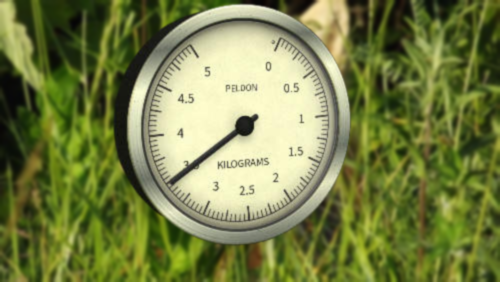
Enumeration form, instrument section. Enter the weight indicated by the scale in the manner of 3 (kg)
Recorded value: 3.5 (kg)
